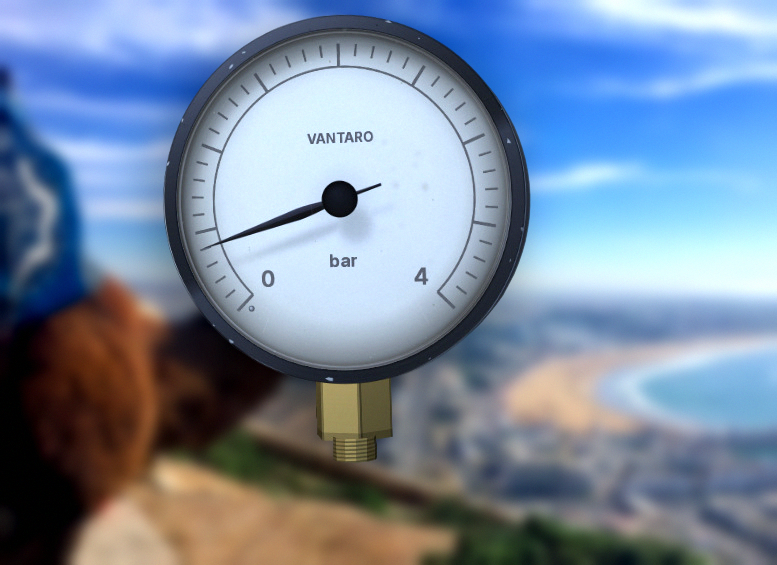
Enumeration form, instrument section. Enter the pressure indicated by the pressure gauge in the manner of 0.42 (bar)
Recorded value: 0.4 (bar)
